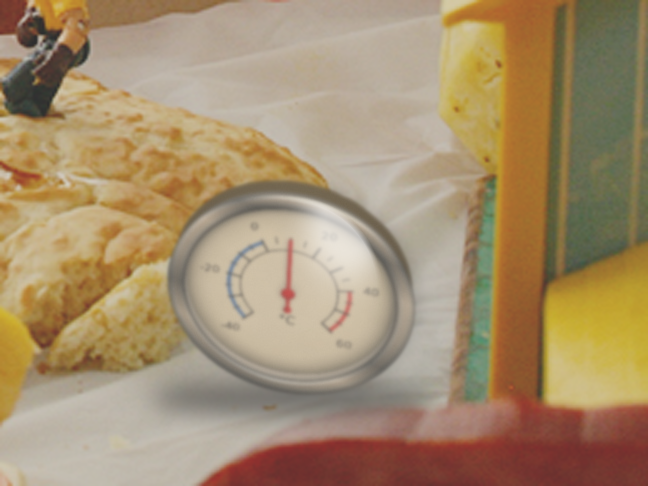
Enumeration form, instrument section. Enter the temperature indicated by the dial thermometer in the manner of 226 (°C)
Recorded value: 10 (°C)
